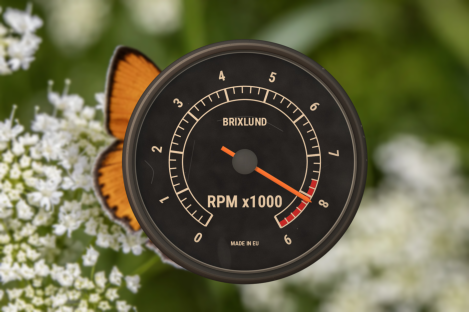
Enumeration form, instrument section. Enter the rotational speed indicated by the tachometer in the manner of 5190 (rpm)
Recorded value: 8100 (rpm)
